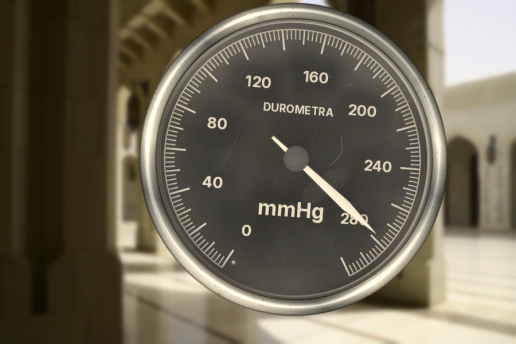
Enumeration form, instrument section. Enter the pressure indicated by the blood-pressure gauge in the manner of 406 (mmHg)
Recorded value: 278 (mmHg)
